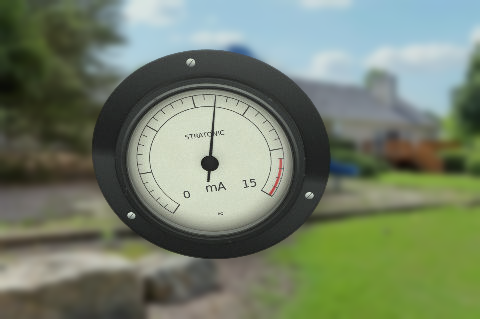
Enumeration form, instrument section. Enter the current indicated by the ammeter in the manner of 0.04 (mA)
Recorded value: 8.5 (mA)
